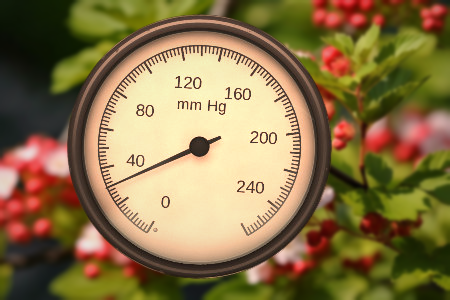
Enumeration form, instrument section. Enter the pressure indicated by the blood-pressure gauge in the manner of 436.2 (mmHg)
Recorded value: 30 (mmHg)
